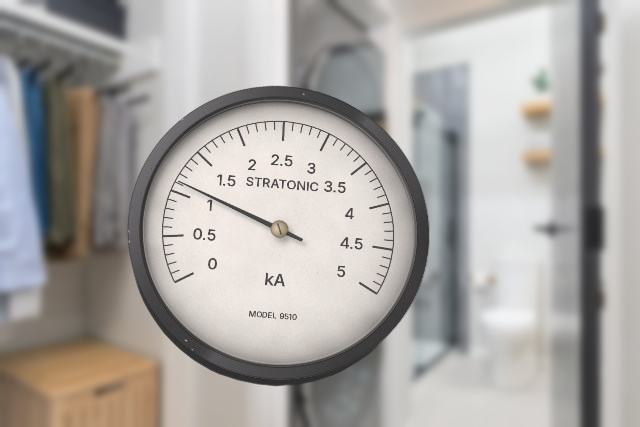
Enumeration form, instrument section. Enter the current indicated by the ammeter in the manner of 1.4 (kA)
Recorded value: 1.1 (kA)
